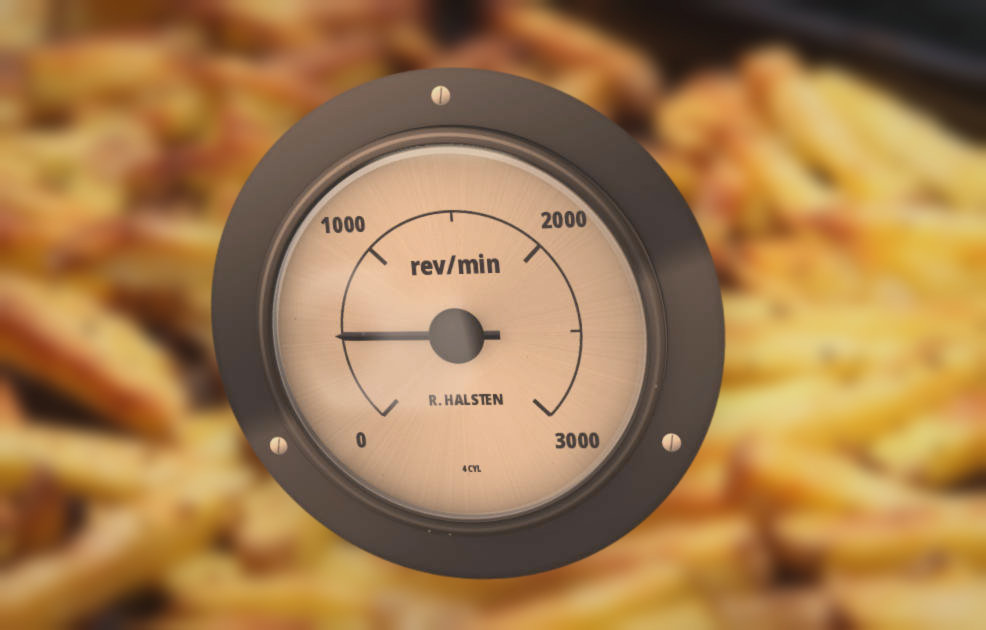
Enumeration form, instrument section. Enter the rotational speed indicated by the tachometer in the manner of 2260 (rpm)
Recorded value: 500 (rpm)
